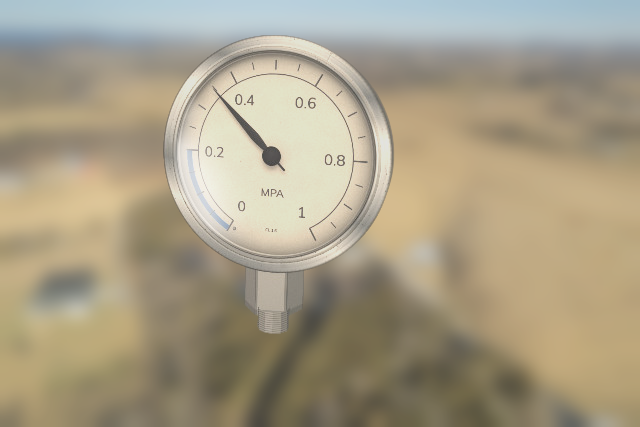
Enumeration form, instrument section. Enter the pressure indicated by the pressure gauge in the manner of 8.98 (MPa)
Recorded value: 0.35 (MPa)
